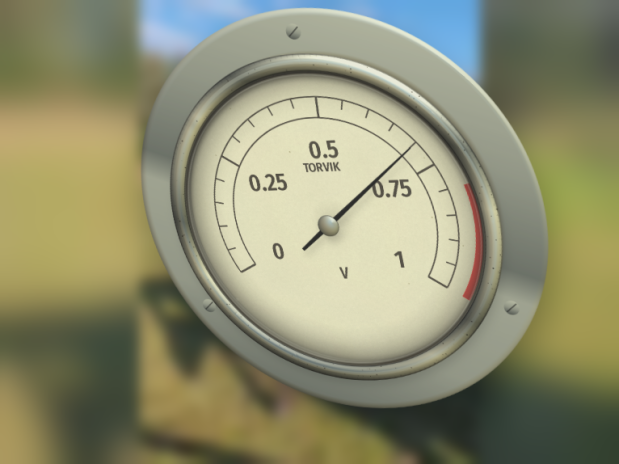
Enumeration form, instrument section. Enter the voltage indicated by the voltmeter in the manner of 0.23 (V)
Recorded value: 0.7 (V)
